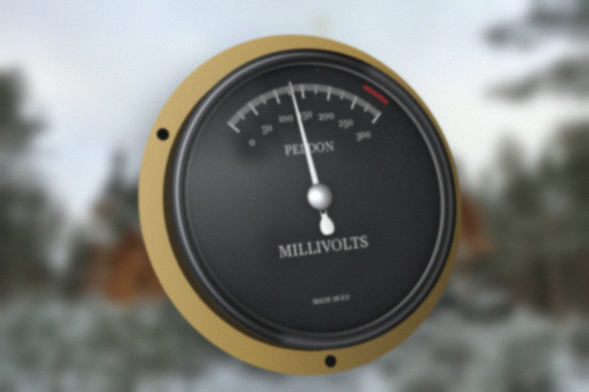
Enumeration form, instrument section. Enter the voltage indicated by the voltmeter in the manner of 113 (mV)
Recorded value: 125 (mV)
